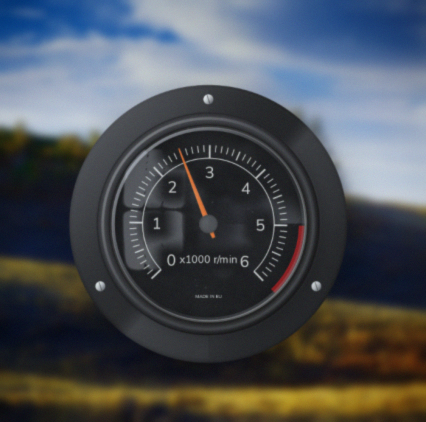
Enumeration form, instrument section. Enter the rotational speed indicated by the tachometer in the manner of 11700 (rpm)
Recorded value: 2500 (rpm)
